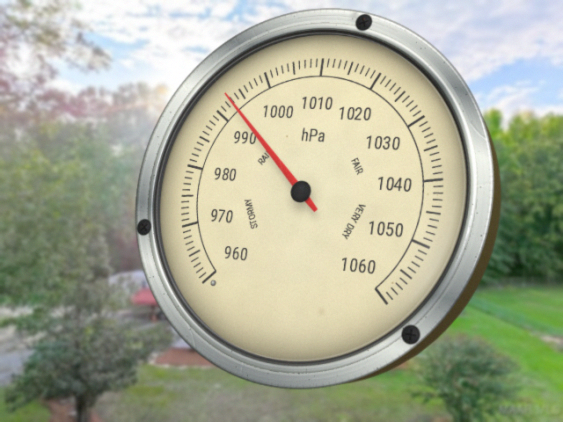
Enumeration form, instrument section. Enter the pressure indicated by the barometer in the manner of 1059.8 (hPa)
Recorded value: 993 (hPa)
